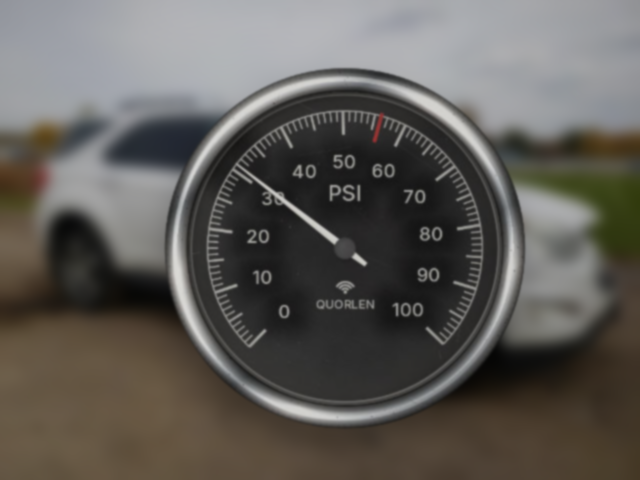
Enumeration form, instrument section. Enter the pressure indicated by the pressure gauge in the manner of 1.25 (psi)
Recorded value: 31 (psi)
